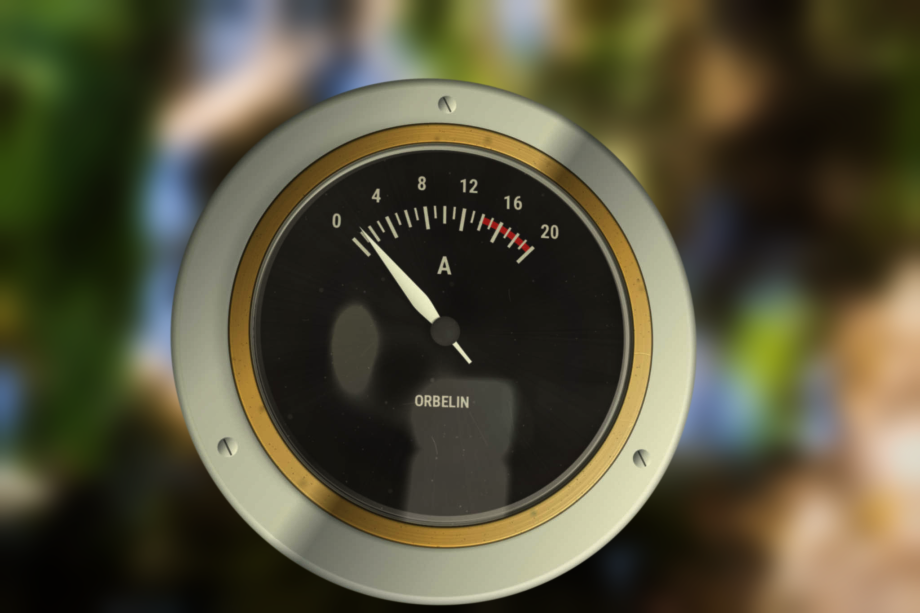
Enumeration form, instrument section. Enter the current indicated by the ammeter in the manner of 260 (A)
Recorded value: 1 (A)
